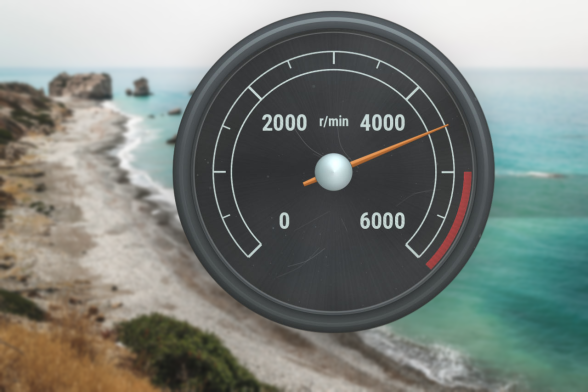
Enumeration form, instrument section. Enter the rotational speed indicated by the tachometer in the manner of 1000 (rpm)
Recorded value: 4500 (rpm)
